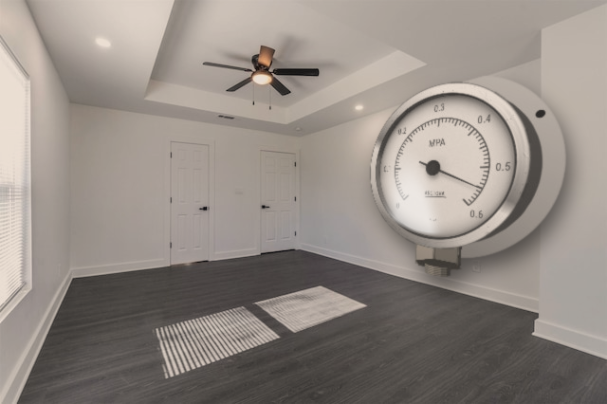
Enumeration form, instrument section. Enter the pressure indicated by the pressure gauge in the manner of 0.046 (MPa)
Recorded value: 0.55 (MPa)
